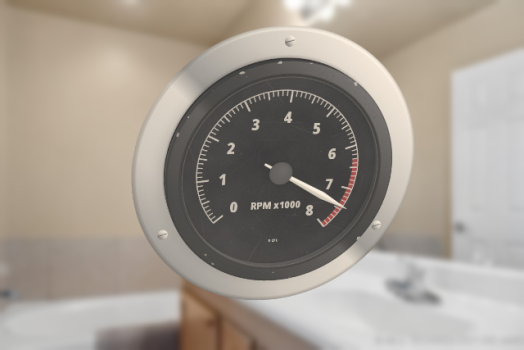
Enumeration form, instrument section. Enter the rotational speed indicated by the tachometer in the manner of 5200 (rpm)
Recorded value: 7400 (rpm)
